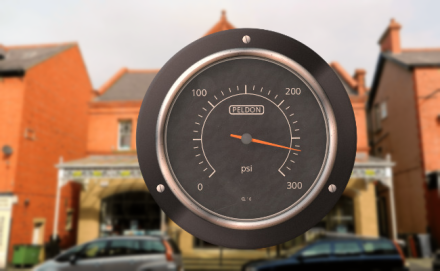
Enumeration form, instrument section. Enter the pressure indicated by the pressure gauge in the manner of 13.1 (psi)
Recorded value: 265 (psi)
